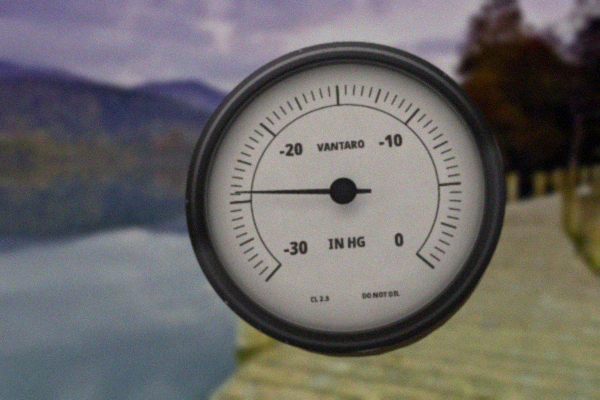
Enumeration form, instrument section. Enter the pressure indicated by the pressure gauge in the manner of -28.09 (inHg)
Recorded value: -24.5 (inHg)
